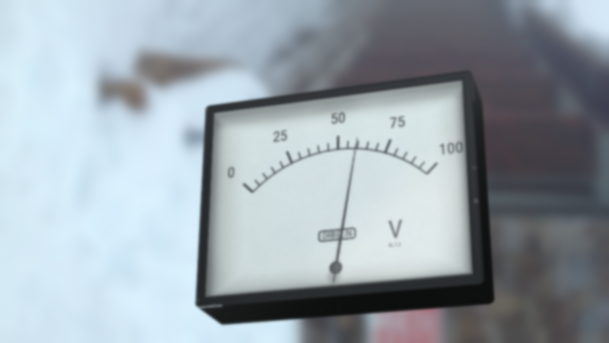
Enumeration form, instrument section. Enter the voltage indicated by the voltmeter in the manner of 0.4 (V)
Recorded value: 60 (V)
